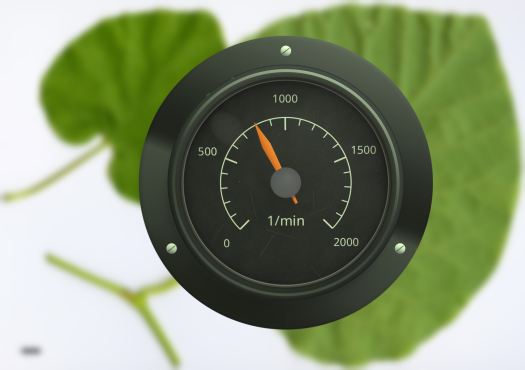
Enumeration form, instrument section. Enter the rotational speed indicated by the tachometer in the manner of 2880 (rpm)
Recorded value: 800 (rpm)
